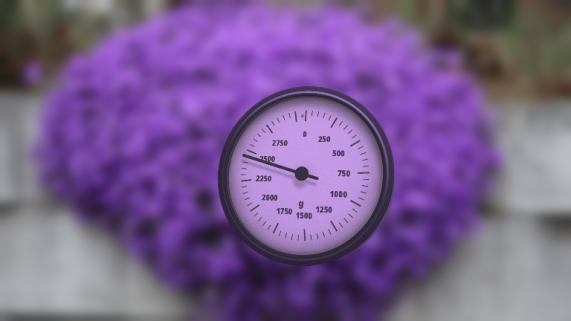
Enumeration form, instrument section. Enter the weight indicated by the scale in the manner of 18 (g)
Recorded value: 2450 (g)
